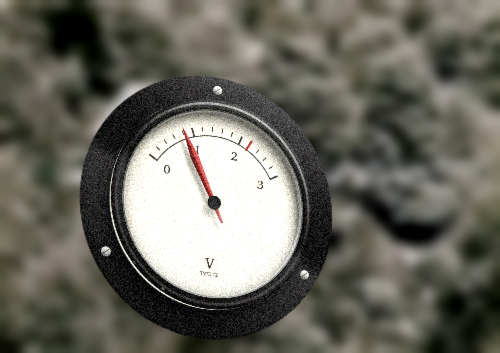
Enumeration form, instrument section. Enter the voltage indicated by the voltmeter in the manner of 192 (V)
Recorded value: 0.8 (V)
